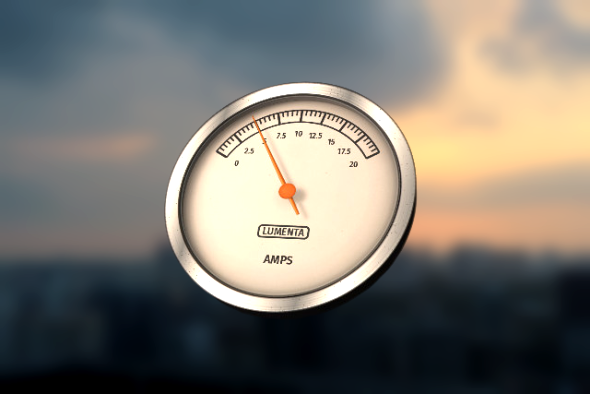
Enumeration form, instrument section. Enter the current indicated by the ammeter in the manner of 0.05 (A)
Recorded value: 5 (A)
